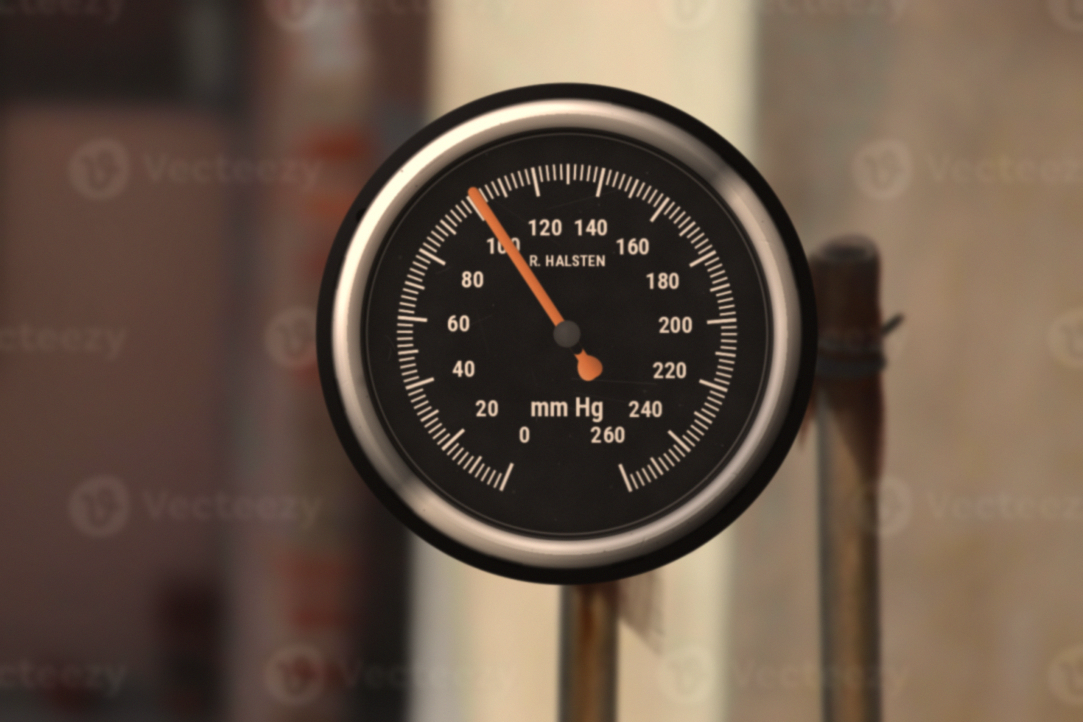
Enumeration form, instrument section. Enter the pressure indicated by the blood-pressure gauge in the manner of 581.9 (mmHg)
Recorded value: 102 (mmHg)
